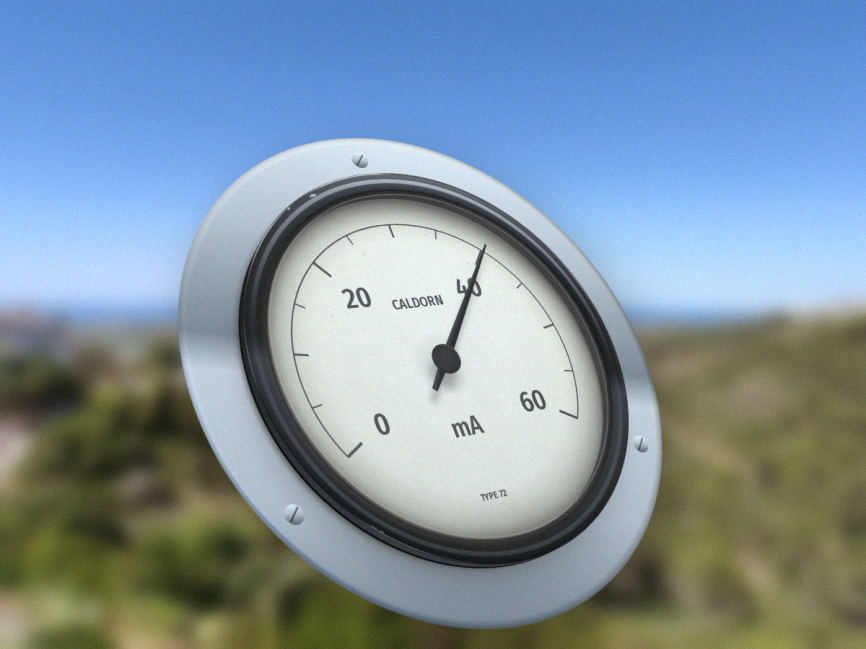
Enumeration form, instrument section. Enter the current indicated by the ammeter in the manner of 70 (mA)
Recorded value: 40 (mA)
